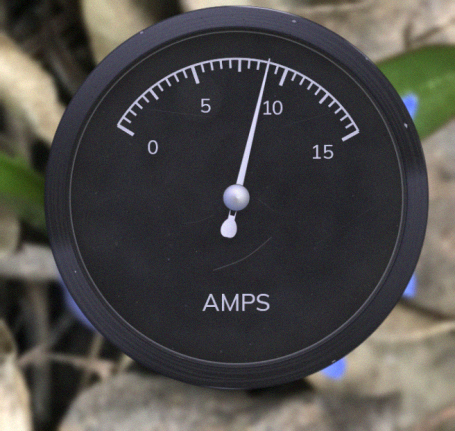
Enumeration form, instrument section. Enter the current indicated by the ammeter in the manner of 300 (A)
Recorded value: 9 (A)
